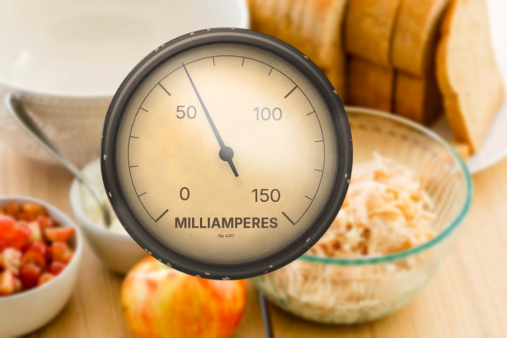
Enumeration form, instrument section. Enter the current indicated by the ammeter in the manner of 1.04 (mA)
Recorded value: 60 (mA)
